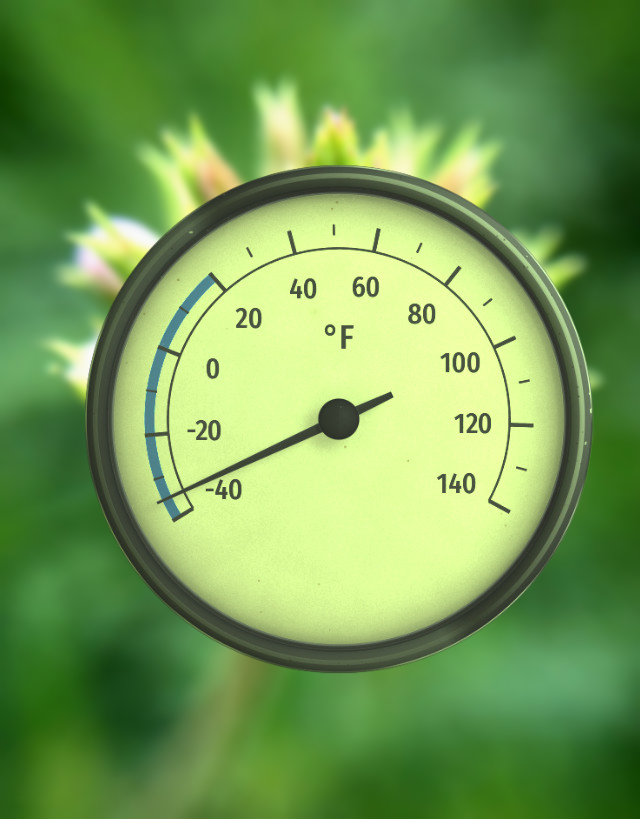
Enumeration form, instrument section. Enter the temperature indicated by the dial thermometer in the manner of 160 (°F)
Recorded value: -35 (°F)
